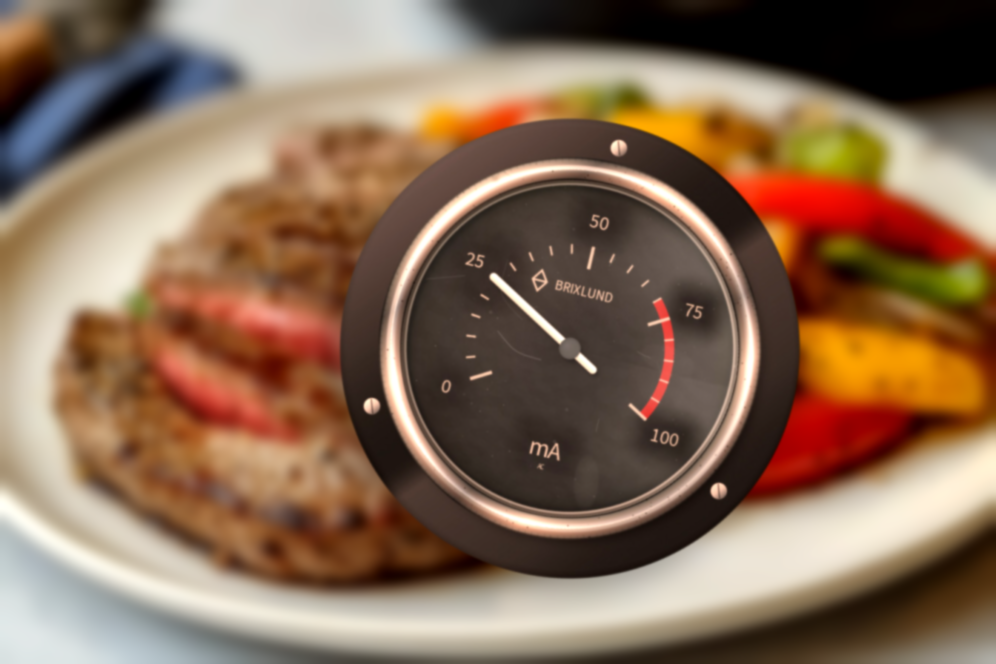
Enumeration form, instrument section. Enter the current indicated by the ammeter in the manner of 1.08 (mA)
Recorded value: 25 (mA)
